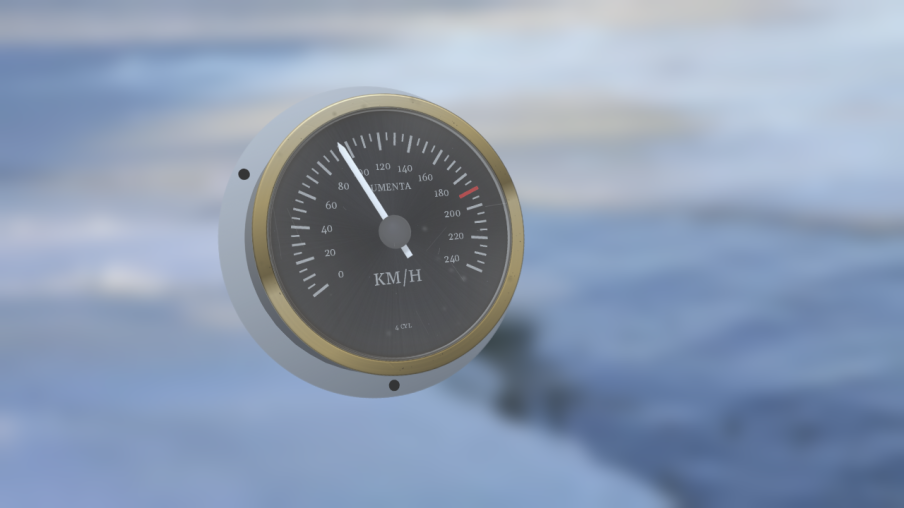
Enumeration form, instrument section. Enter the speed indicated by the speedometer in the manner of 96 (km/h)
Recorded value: 95 (km/h)
